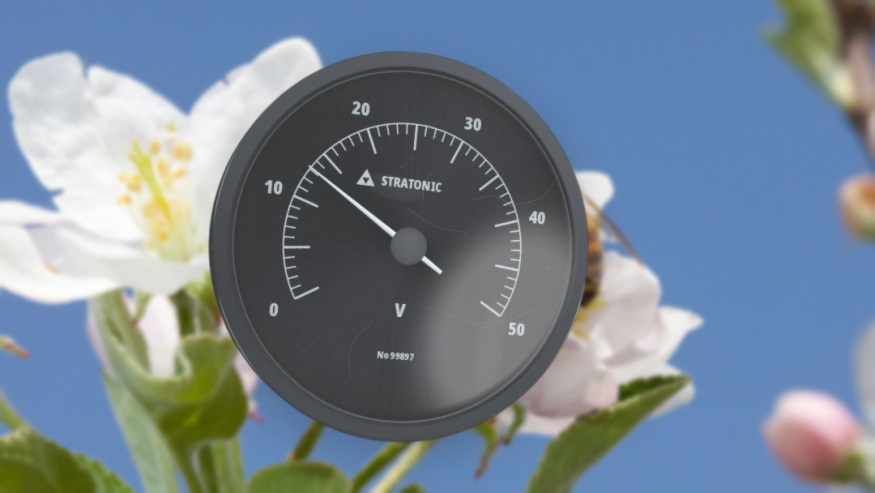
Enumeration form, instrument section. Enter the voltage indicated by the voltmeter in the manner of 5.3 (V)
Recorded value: 13 (V)
